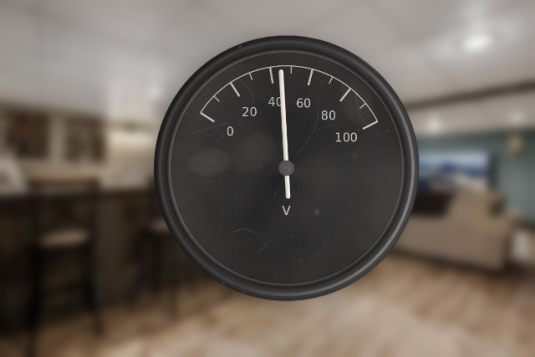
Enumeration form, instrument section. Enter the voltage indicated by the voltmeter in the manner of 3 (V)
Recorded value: 45 (V)
